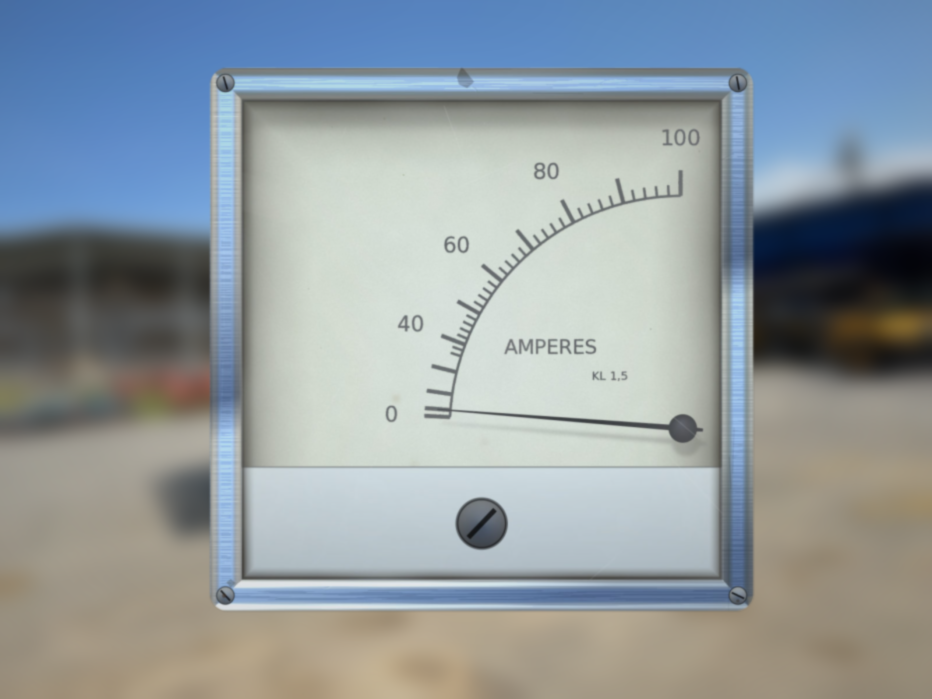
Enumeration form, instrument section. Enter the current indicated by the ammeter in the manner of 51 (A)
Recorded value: 10 (A)
